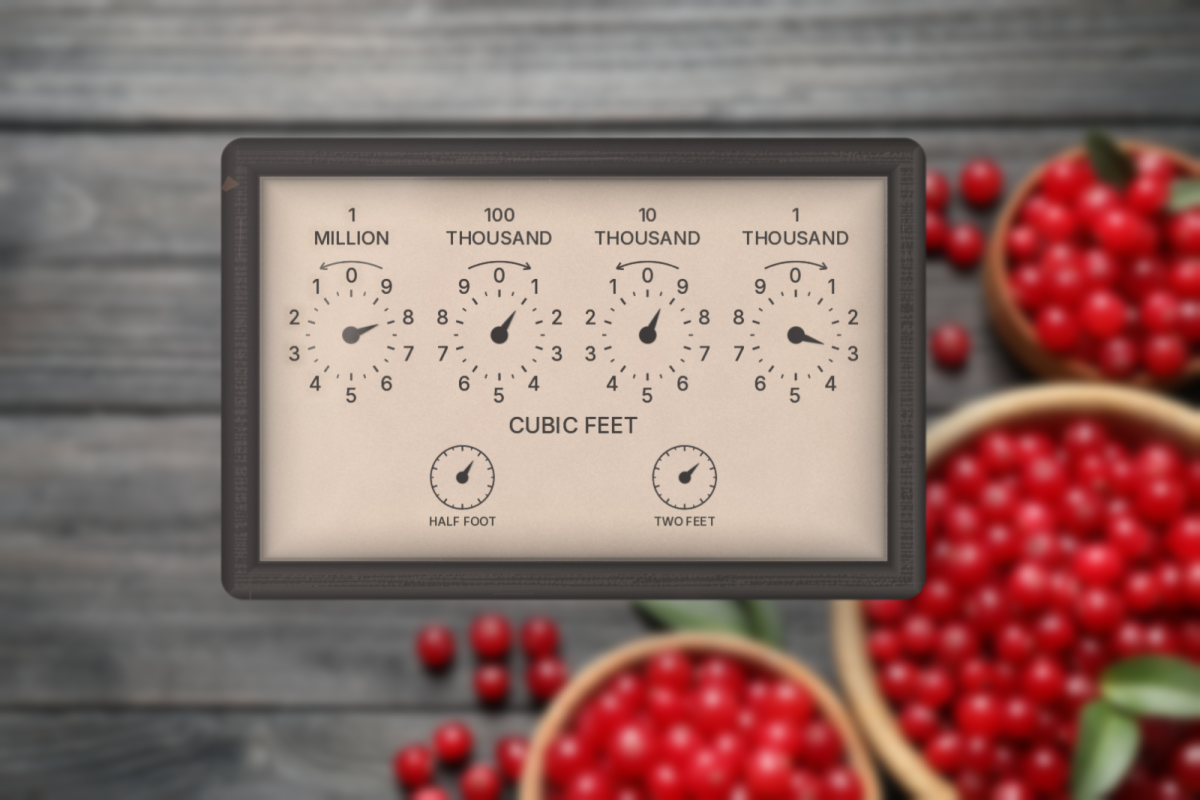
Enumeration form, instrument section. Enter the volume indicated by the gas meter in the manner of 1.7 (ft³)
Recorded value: 809300 (ft³)
